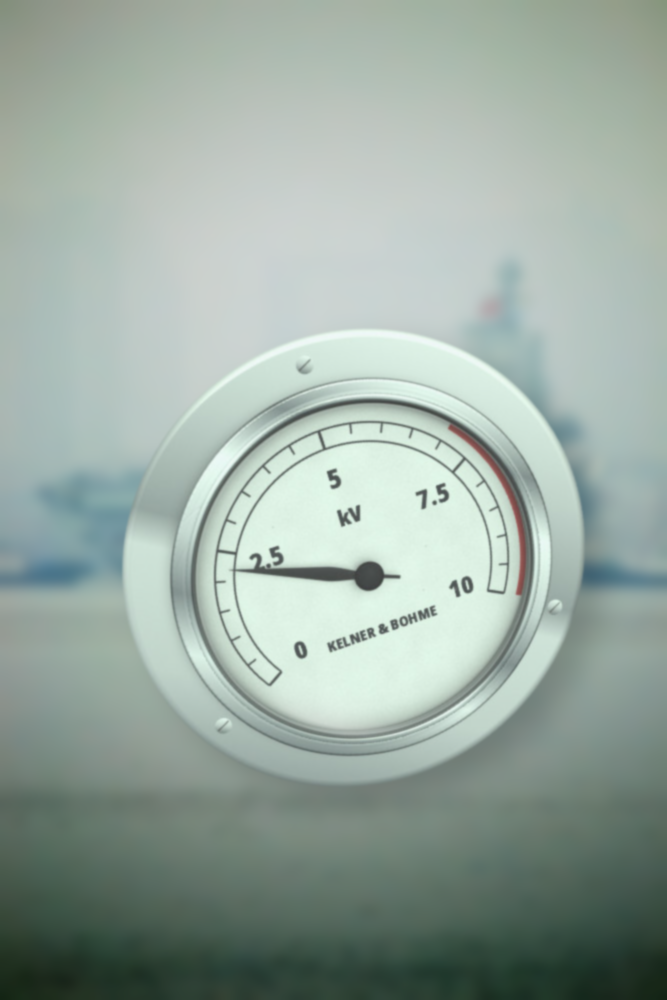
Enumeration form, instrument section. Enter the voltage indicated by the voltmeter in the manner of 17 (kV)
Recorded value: 2.25 (kV)
